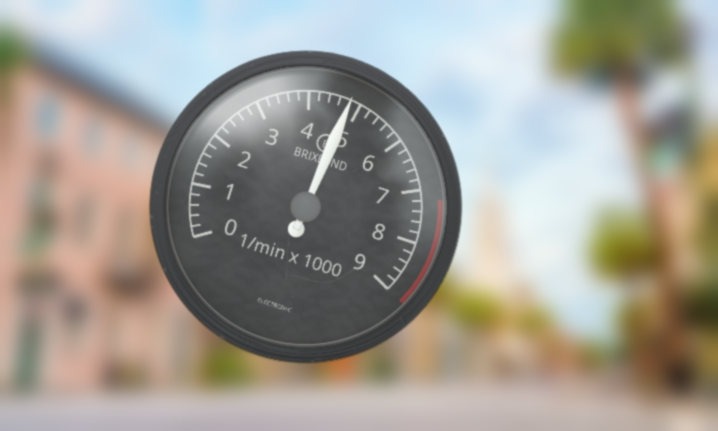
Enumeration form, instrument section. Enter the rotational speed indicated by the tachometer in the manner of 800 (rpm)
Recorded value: 4800 (rpm)
